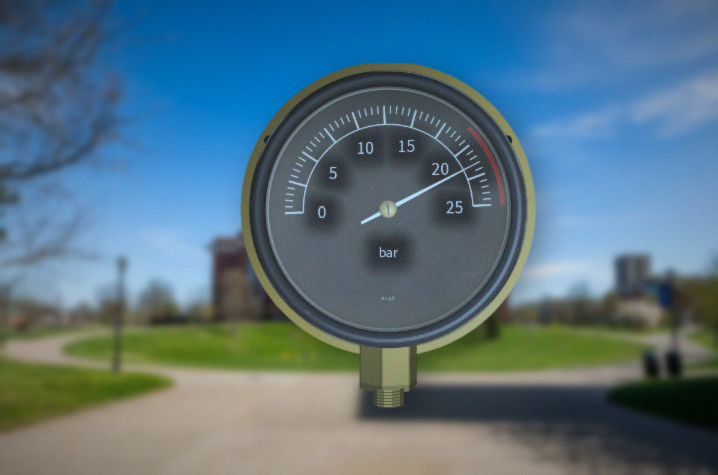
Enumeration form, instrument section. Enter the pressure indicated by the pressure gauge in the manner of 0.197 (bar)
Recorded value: 21.5 (bar)
